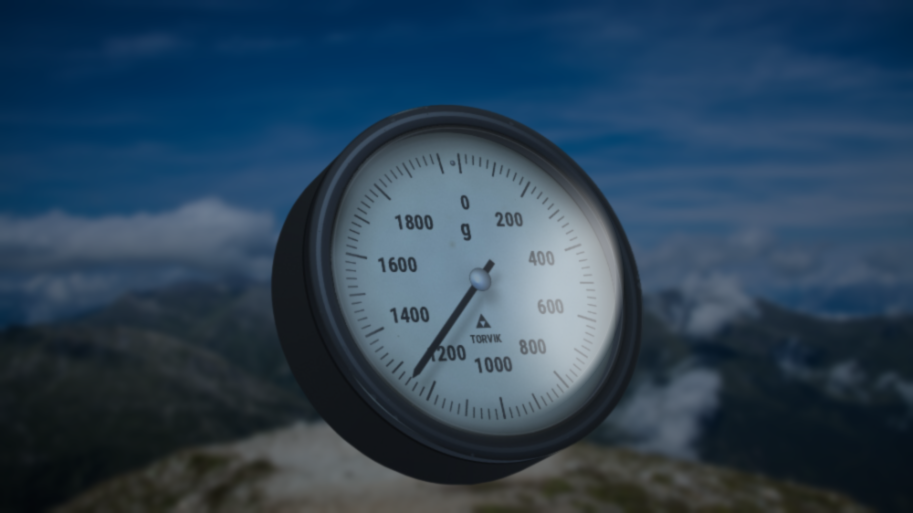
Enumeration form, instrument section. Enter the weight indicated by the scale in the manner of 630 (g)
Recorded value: 1260 (g)
